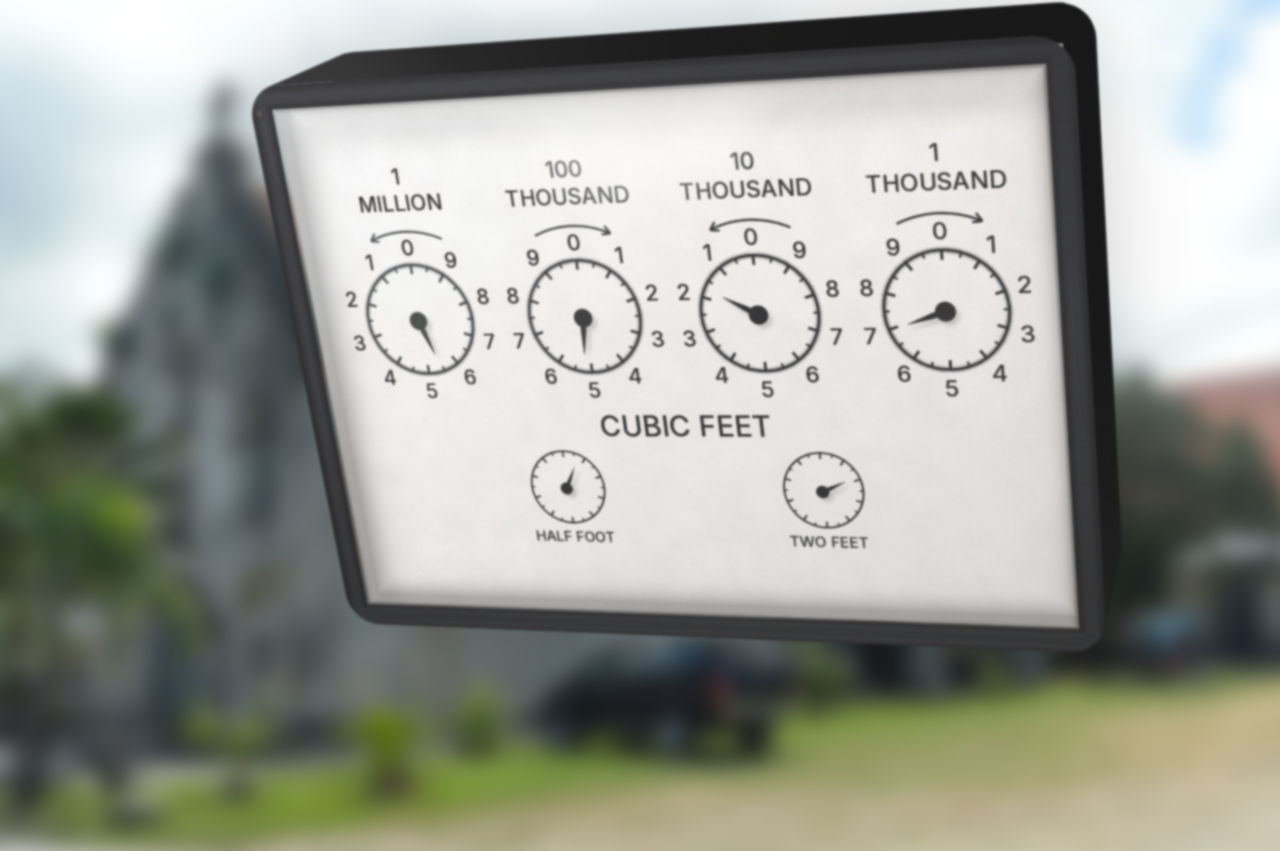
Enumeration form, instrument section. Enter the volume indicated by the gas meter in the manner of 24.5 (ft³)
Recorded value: 551700 (ft³)
